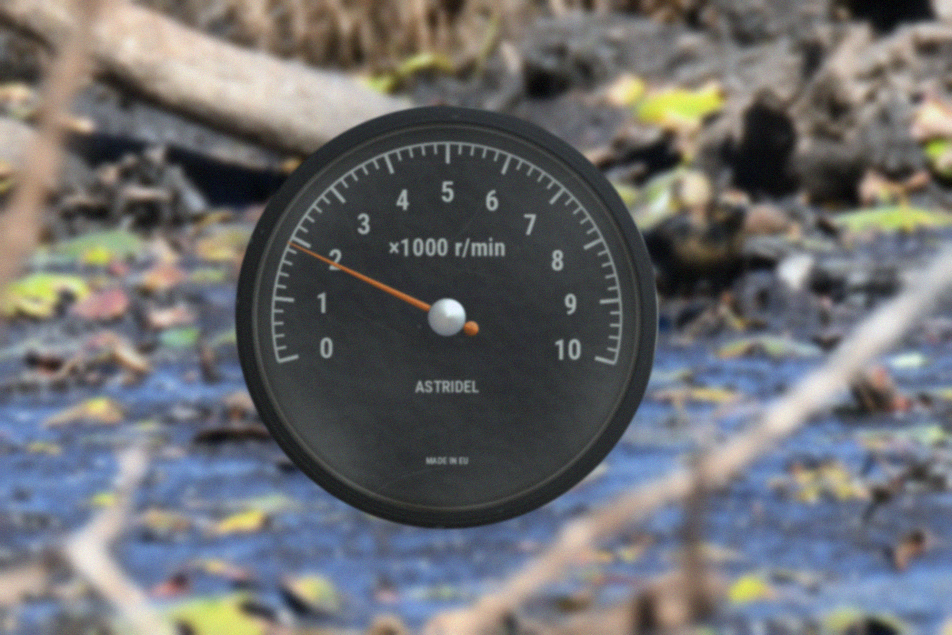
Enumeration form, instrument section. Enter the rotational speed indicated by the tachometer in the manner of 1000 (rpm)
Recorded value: 1900 (rpm)
